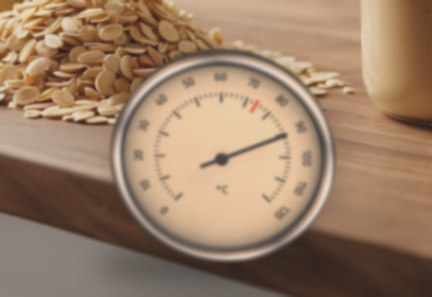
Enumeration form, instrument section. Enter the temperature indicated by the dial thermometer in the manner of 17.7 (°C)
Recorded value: 90 (°C)
